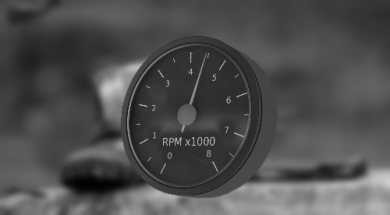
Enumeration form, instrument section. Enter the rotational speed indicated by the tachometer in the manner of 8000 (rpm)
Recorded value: 4500 (rpm)
